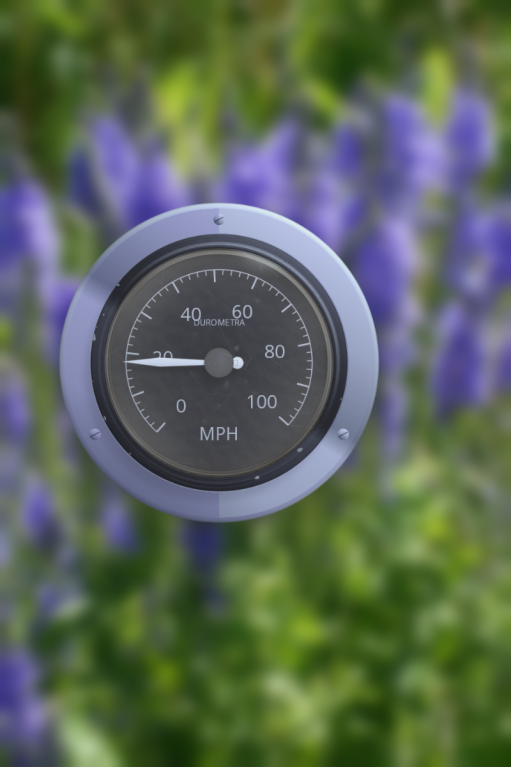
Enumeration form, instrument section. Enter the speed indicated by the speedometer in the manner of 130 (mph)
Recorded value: 18 (mph)
